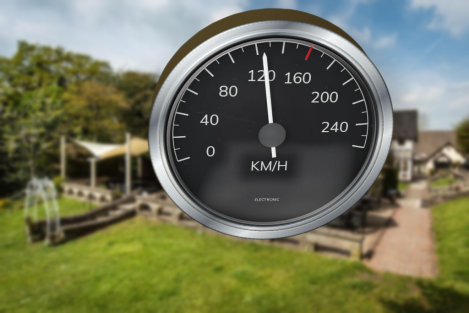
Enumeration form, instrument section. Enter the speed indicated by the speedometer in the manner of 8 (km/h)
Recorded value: 125 (km/h)
